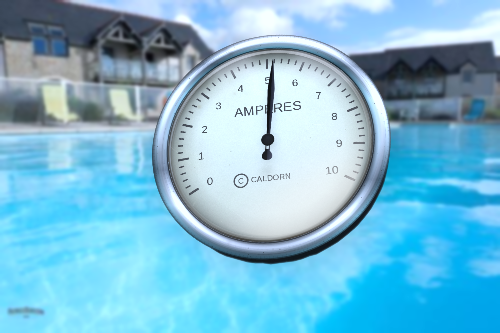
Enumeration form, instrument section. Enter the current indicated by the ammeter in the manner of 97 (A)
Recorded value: 5.2 (A)
